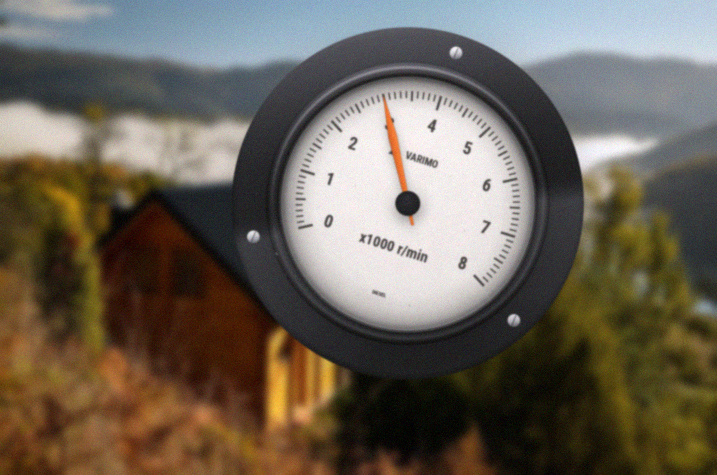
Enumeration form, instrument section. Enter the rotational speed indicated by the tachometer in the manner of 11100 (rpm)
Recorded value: 3000 (rpm)
